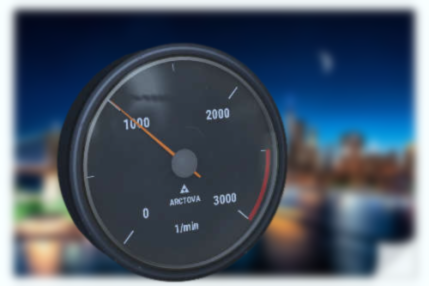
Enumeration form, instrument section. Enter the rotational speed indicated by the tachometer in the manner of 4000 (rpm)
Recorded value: 1000 (rpm)
